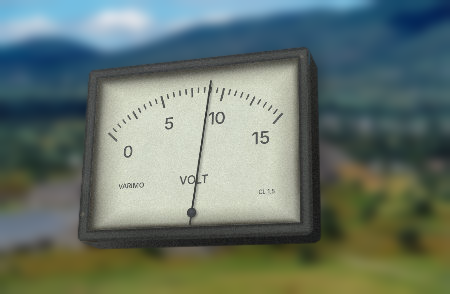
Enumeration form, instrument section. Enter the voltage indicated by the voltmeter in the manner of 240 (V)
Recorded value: 9 (V)
